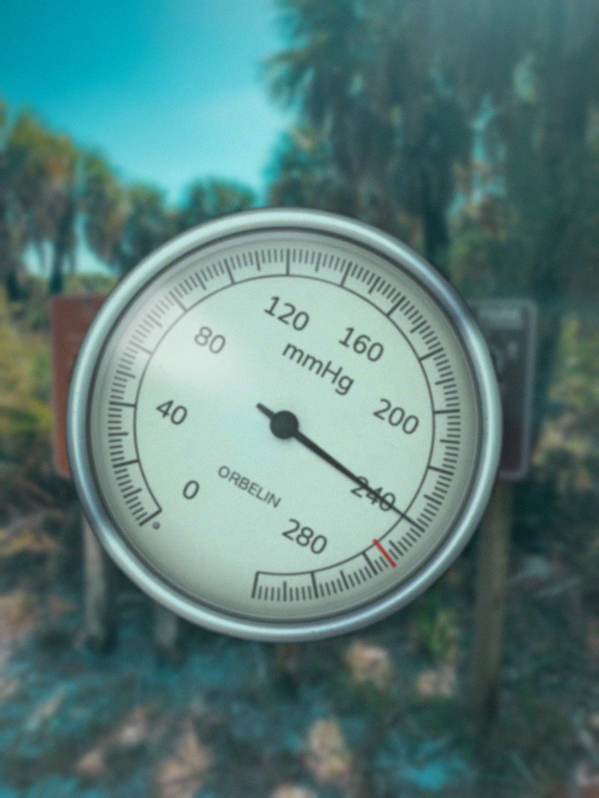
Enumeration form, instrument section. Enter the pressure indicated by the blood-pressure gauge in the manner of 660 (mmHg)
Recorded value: 240 (mmHg)
